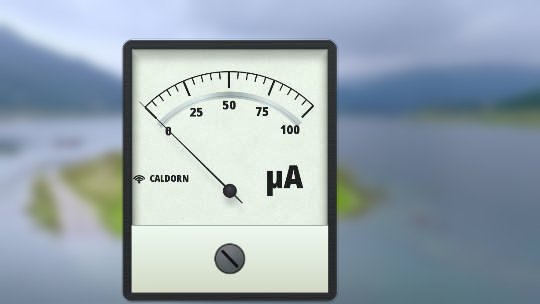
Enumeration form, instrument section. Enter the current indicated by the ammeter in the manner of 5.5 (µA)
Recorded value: 0 (µA)
